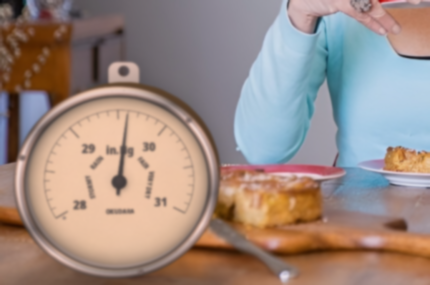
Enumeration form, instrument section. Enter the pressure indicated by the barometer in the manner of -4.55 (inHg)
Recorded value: 29.6 (inHg)
